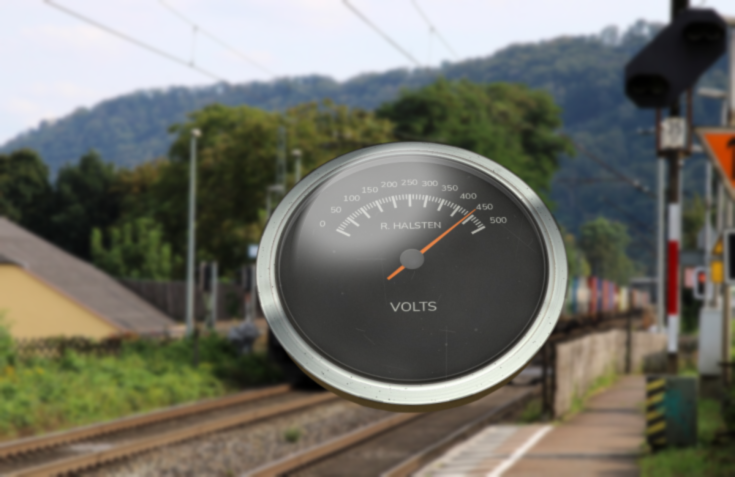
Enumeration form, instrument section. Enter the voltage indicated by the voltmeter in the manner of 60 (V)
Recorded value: 450 (V)
